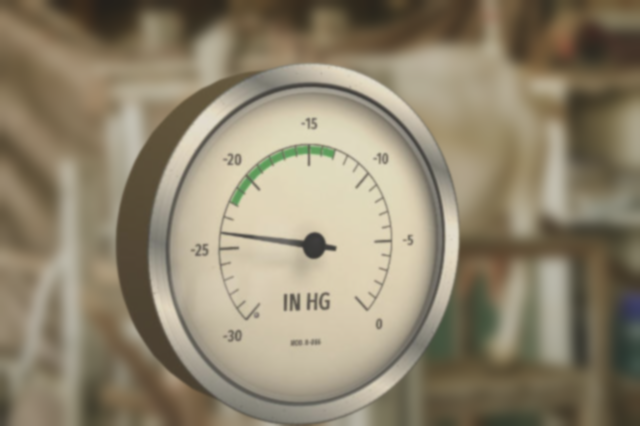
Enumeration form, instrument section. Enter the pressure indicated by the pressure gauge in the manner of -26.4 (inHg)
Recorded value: -24 (inHg)
